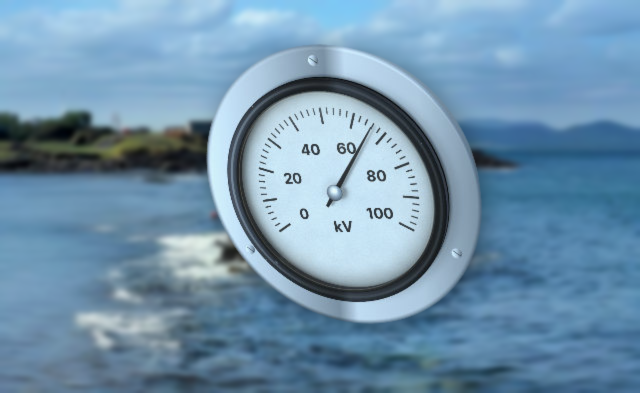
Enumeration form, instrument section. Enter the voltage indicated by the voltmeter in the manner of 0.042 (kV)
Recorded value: 66 (kV)
